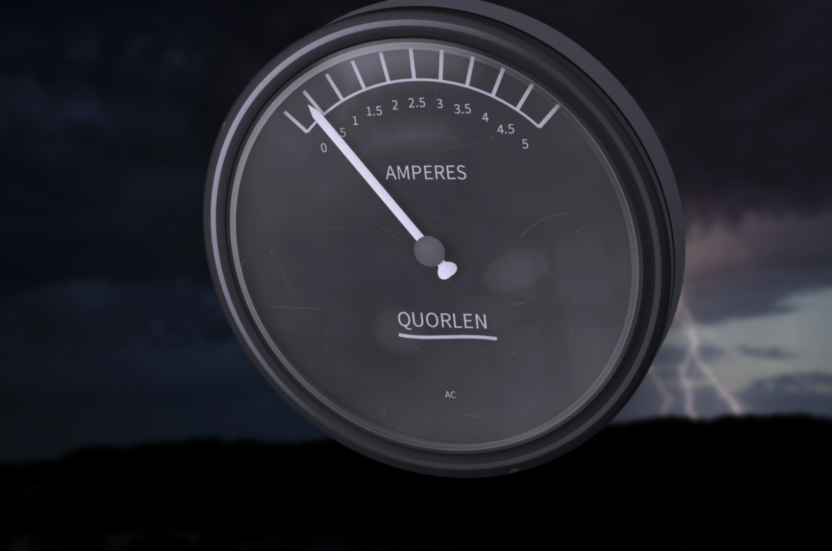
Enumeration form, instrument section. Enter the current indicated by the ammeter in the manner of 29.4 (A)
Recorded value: 0.5 (A)
